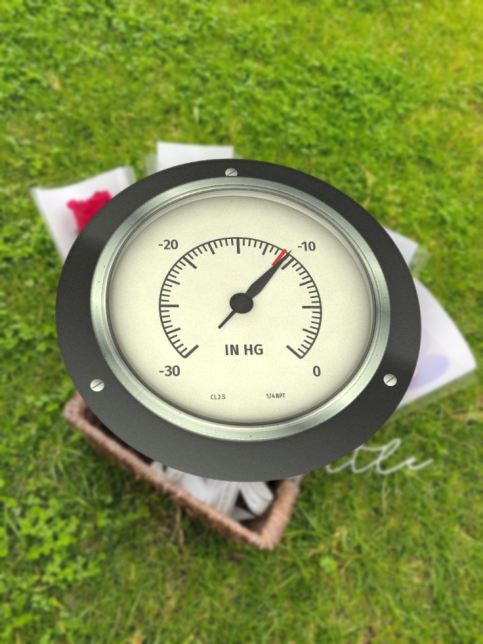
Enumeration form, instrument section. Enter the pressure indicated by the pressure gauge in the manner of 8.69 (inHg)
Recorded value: -10.5 (inHg)
